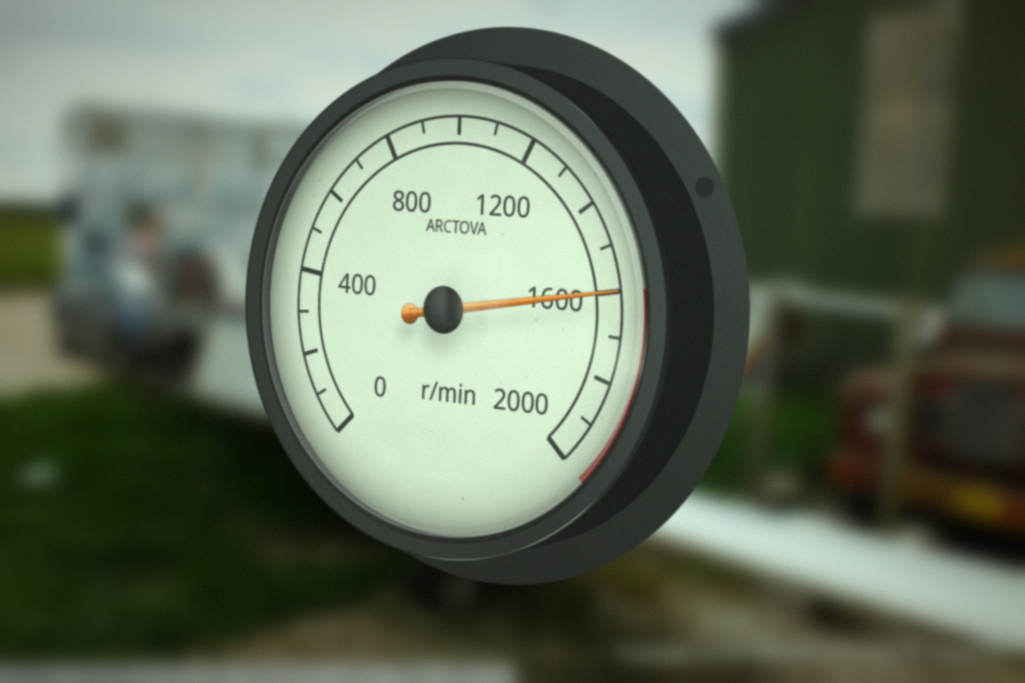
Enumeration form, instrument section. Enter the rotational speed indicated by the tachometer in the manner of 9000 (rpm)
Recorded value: 1600 (rpm)
